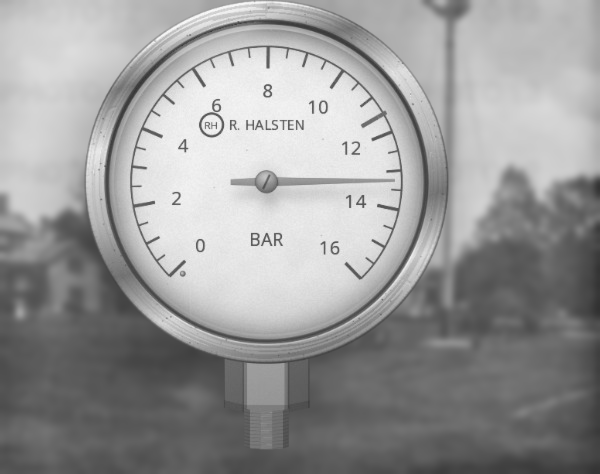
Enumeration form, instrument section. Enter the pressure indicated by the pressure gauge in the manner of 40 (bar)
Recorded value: 13.25 (bar)
